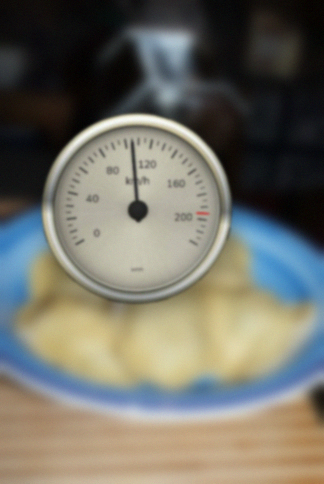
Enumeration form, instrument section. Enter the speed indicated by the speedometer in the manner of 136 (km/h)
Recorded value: 105 (km/h)
